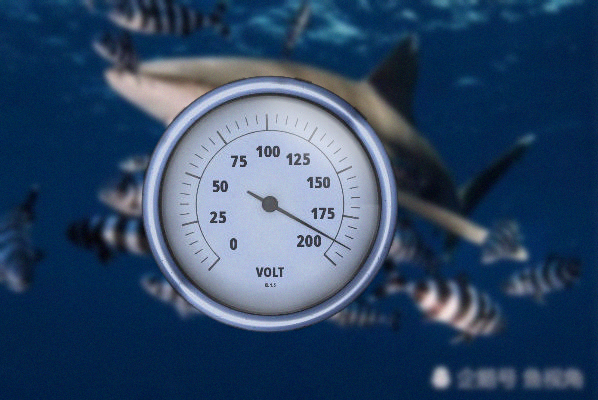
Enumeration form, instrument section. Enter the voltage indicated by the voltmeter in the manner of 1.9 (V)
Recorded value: 190 (V)
